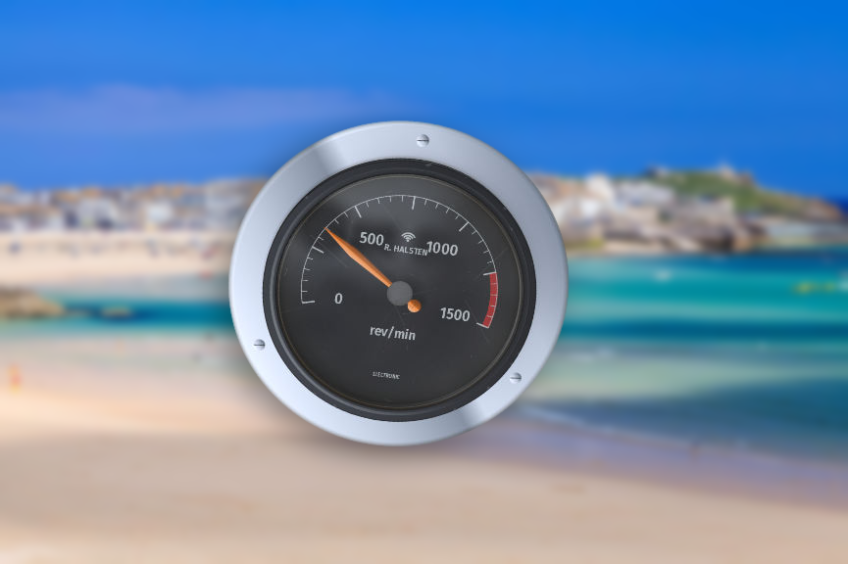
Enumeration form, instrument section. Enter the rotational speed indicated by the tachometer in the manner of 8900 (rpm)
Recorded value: 350 (rpm)
